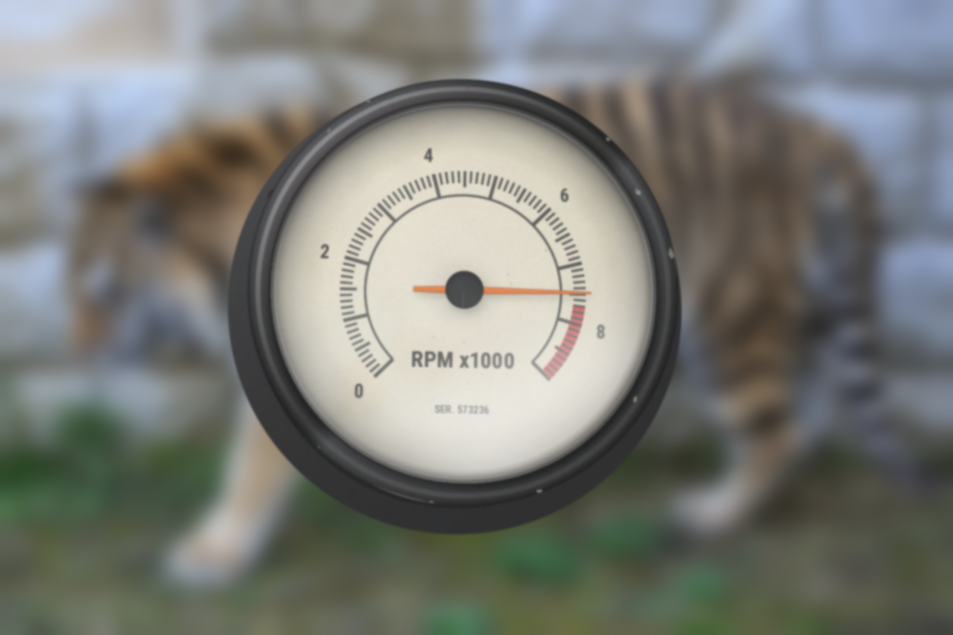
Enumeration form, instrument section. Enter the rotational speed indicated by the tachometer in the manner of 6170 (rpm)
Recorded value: 7500 (rpm)
